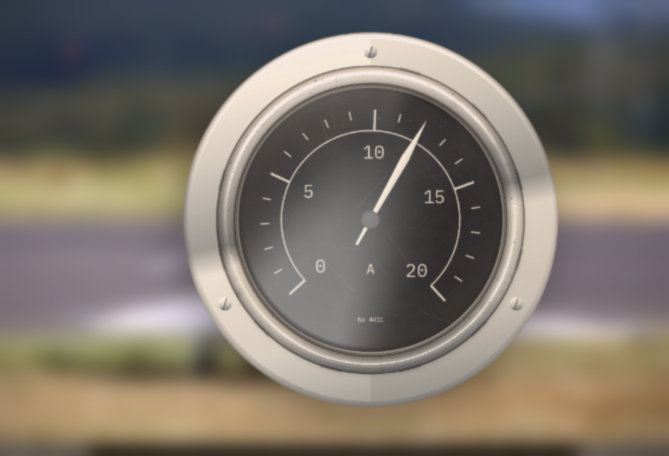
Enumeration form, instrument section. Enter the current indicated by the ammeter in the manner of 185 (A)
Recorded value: 12 (A)
